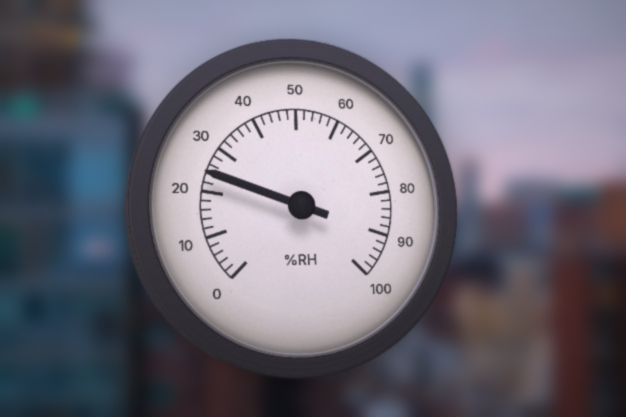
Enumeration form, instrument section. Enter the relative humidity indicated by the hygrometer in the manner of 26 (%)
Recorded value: 24 (%)
